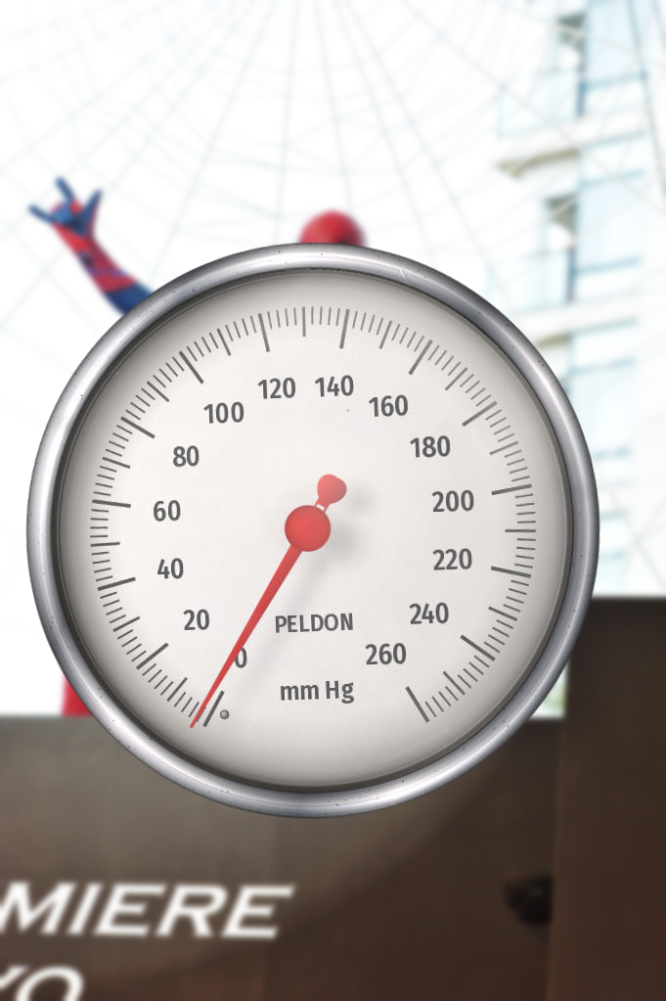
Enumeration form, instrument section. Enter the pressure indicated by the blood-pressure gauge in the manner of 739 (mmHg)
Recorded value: 2 (mmHg)
